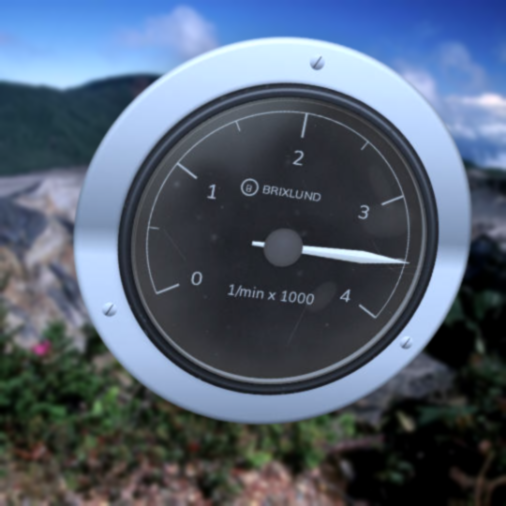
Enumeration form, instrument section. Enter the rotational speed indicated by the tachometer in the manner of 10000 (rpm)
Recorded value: 3500 (rpm)
